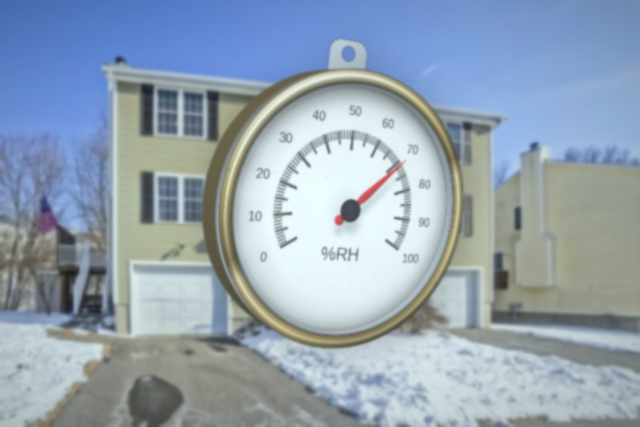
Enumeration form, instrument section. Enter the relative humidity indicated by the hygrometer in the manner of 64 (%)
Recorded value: 70 (%)
